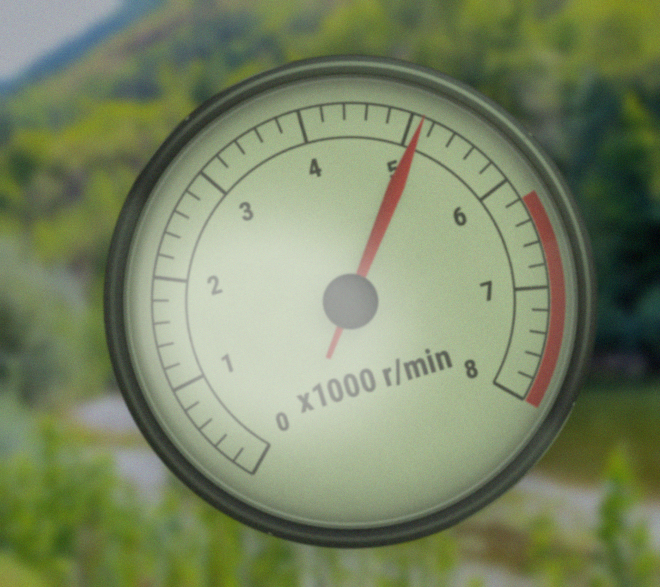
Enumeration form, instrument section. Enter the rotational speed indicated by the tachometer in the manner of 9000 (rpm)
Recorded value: 5100 (rpm)
